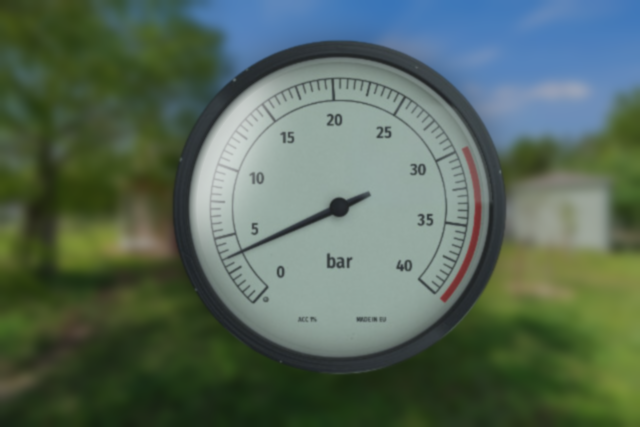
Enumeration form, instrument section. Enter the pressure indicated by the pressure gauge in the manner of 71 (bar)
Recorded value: 3.5 (bar)
